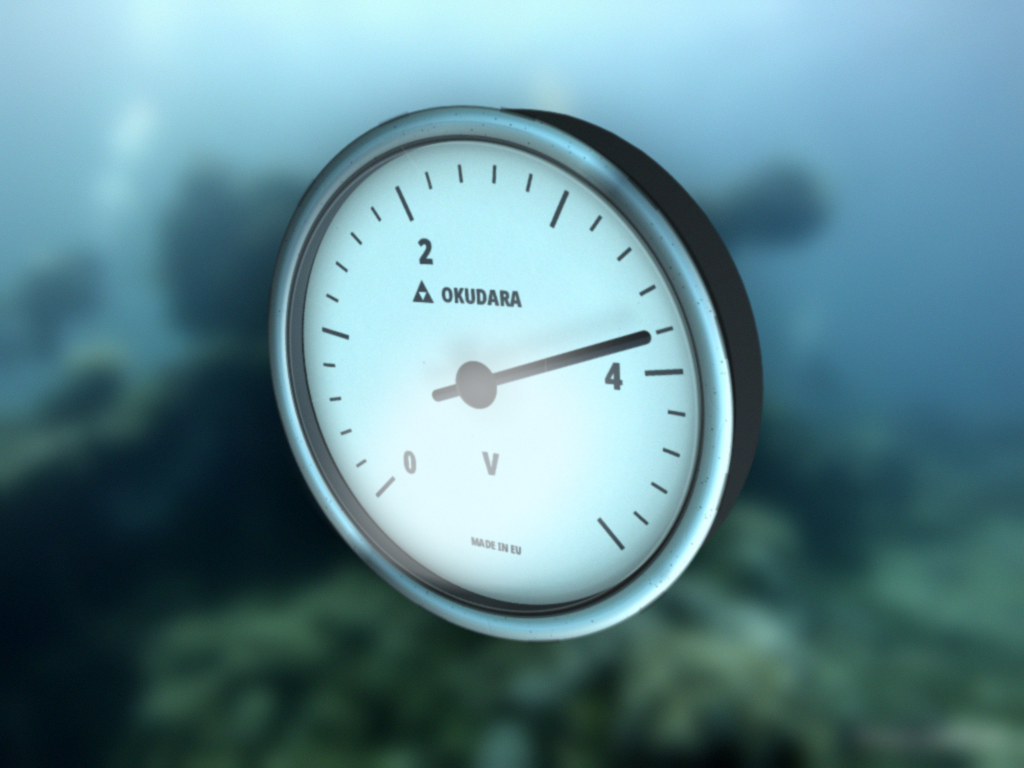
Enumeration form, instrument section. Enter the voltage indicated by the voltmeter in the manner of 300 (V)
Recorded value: 3.8 (V)
